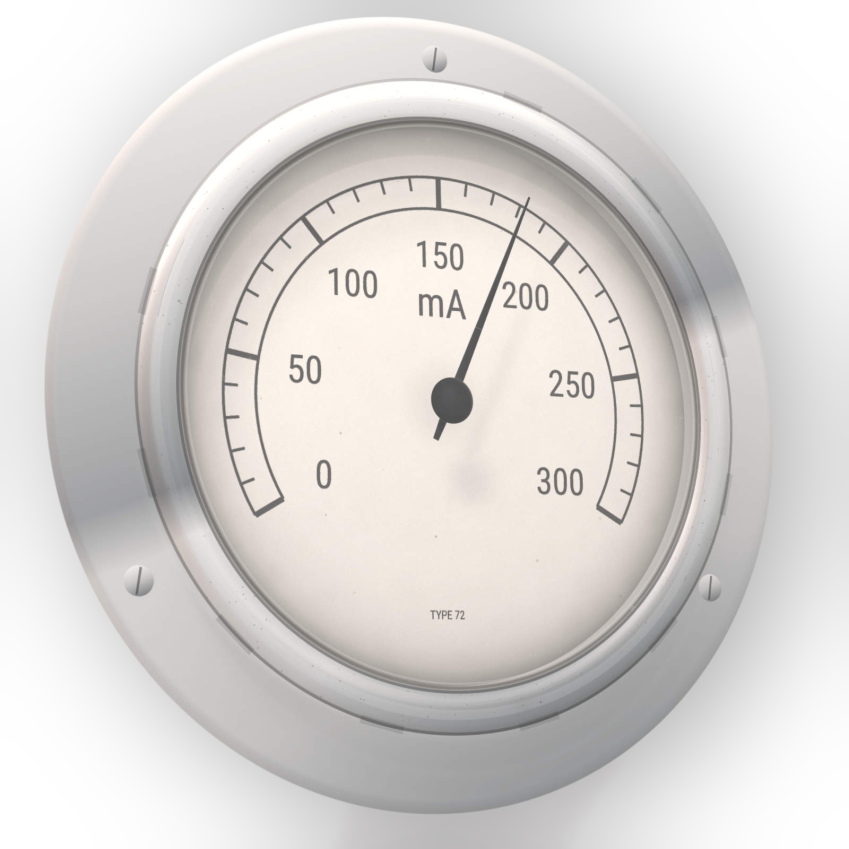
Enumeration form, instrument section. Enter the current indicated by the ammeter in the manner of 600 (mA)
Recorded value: 180 (mA)
